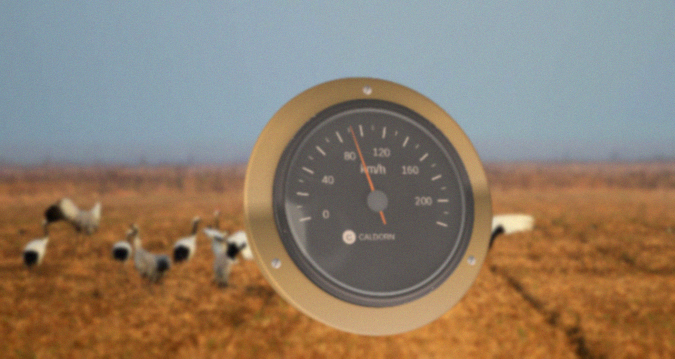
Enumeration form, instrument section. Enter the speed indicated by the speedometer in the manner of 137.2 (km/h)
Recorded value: 90 (km/h)
